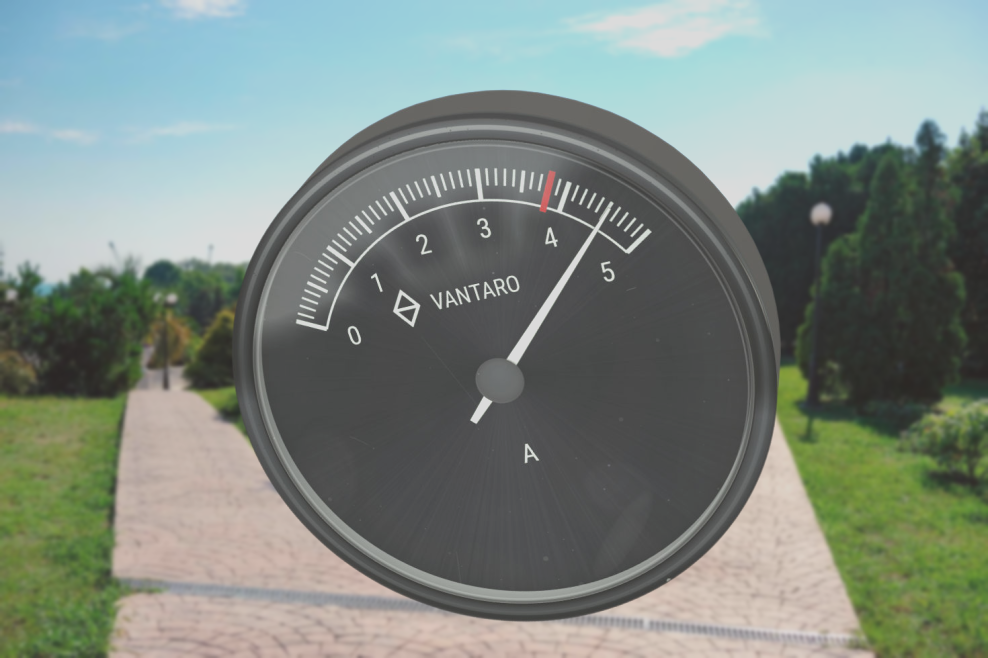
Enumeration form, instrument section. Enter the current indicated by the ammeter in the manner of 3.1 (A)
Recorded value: 4.5 (A)
